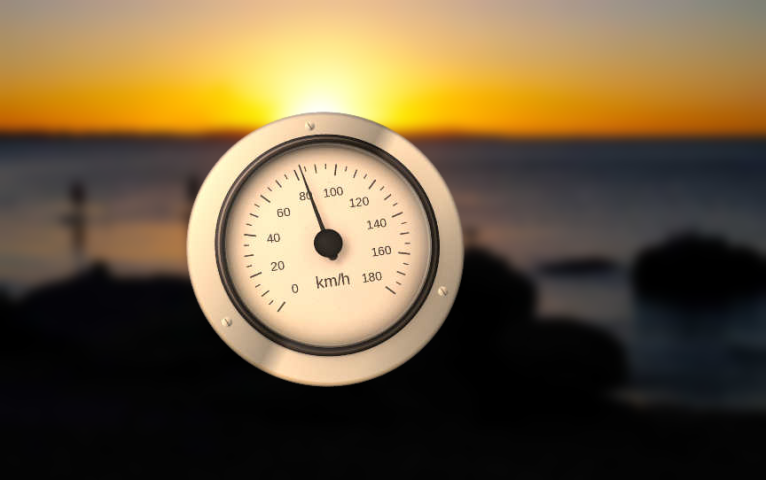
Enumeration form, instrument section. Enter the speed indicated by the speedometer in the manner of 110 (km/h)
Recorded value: 82.5 (km/h)
